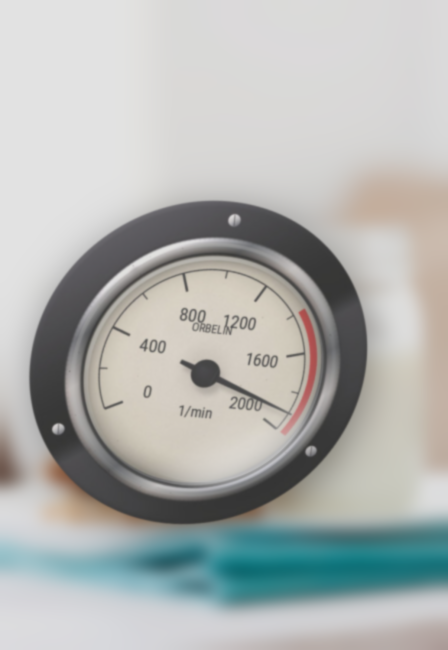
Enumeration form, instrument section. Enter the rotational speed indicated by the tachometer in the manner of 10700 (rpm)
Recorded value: 1900 (rpm)
